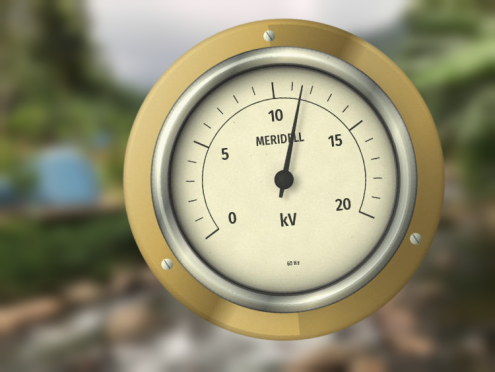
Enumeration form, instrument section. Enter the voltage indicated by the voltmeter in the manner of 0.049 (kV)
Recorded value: 11.5 (kV)
